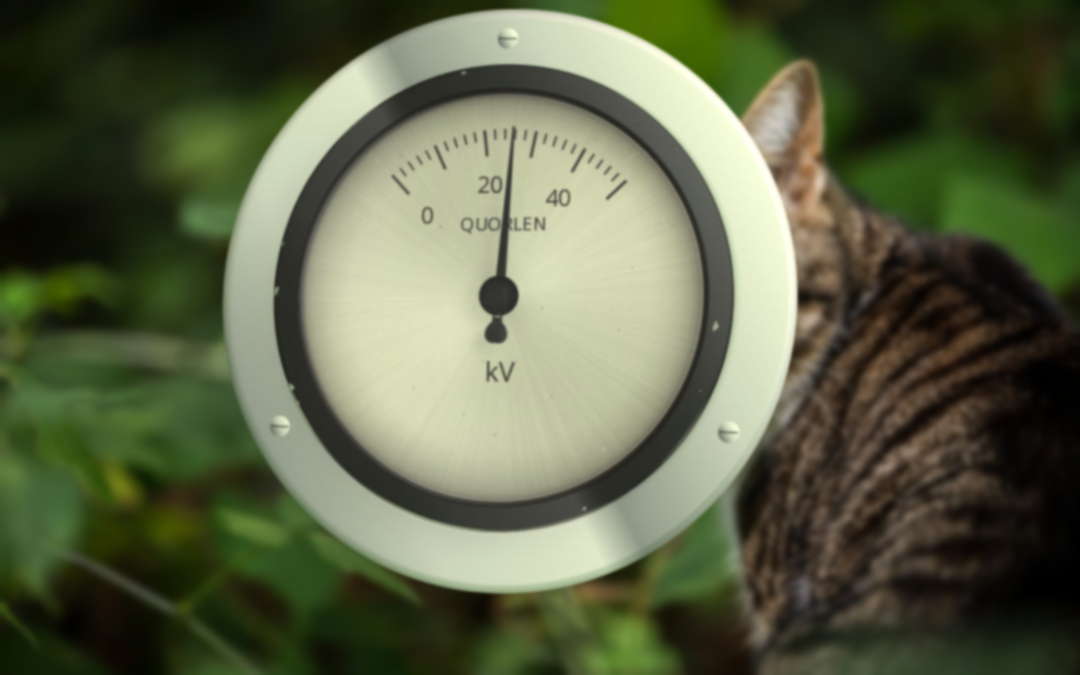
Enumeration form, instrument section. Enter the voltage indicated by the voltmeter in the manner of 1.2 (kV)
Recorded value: 26 (kV)
